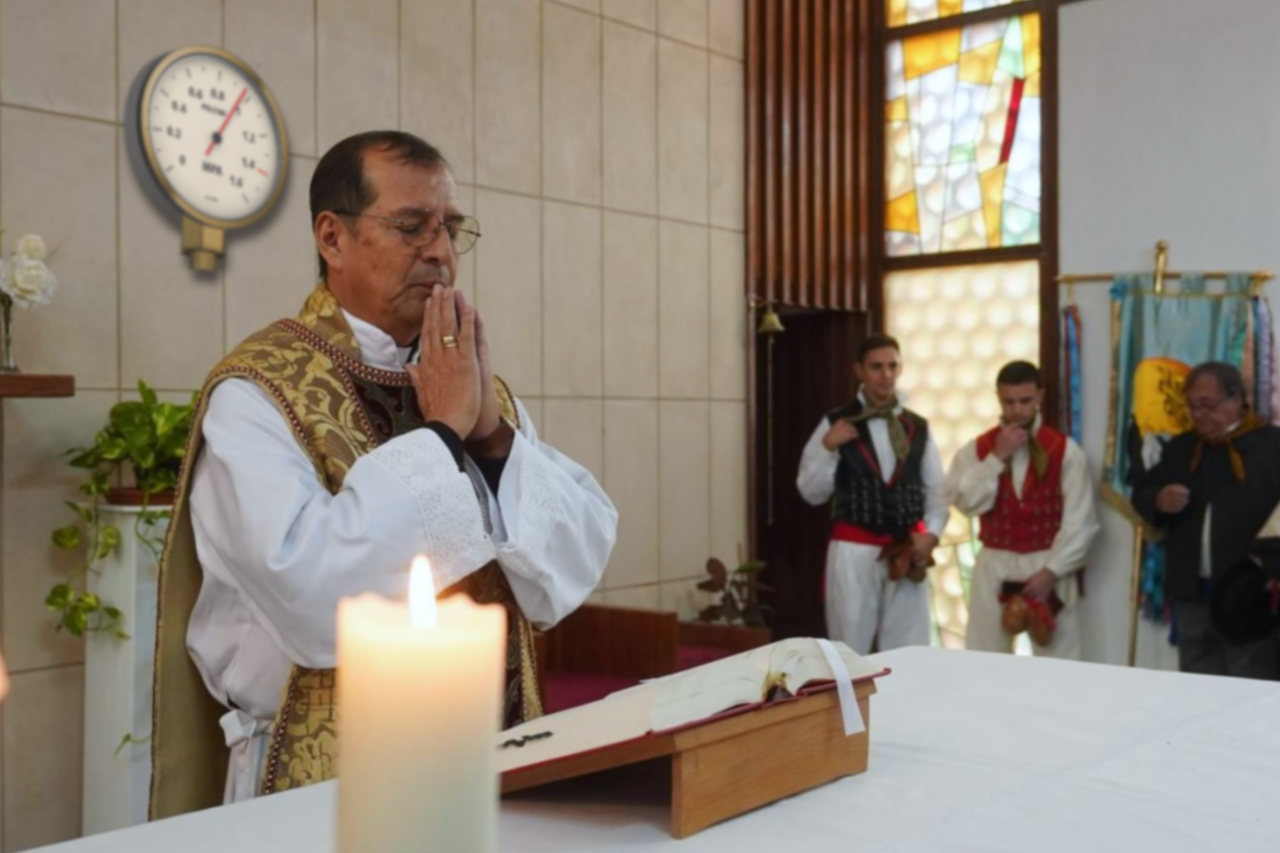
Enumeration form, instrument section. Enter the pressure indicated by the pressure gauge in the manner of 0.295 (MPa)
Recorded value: 0.95 (MPa)
